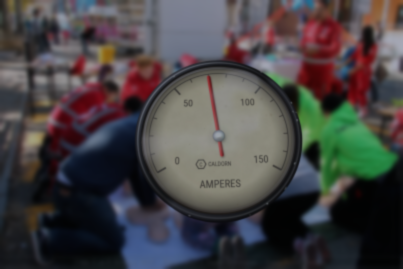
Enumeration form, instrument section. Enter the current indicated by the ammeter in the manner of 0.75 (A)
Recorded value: 70 (A)
